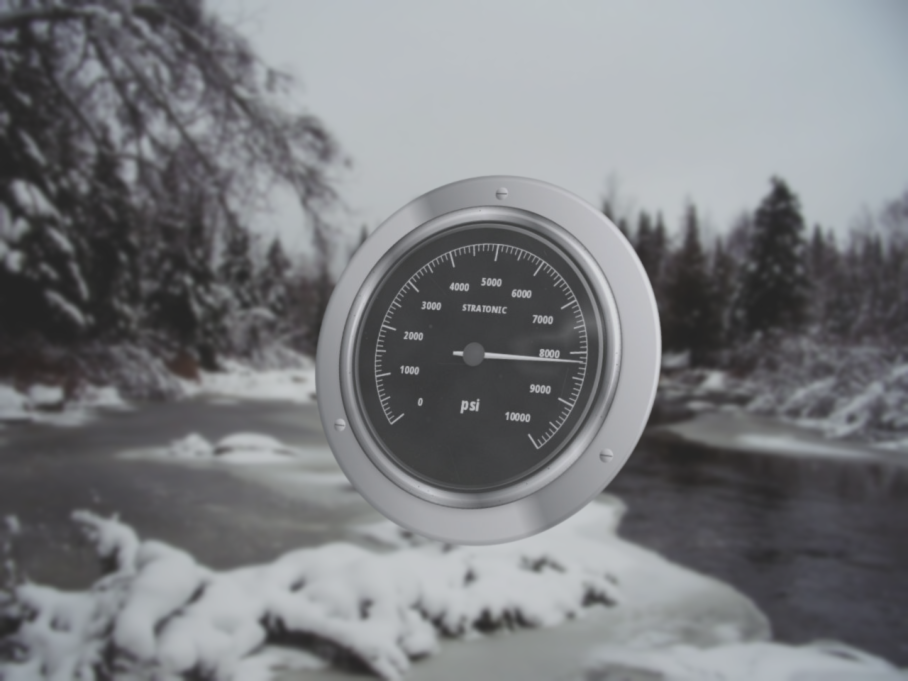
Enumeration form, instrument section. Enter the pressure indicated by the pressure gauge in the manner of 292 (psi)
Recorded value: 8200 (psi)
